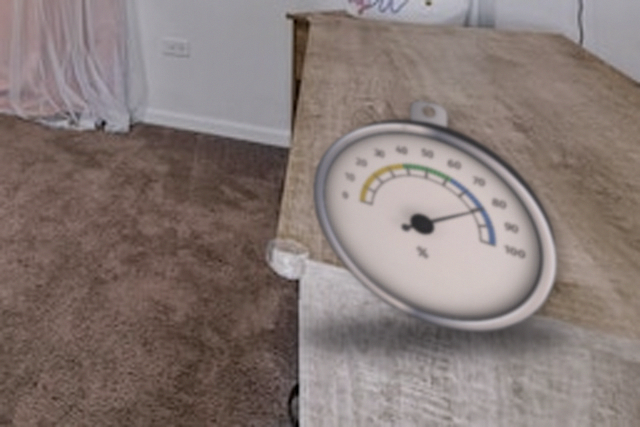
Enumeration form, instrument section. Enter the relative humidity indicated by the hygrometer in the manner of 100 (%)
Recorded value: 80 (%)
